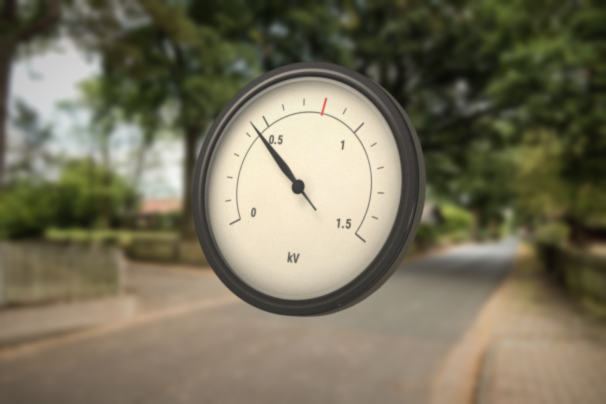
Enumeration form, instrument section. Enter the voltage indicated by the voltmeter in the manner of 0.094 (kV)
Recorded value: 0.45 (kV)
